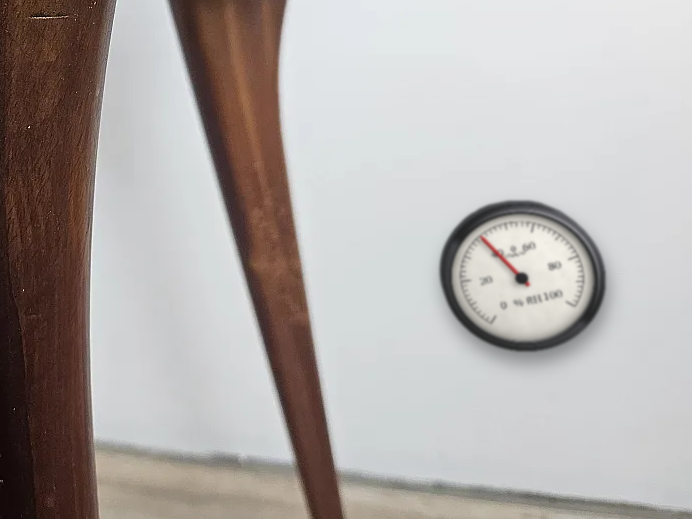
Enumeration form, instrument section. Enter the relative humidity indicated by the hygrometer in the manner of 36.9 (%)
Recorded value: 40 (%)
